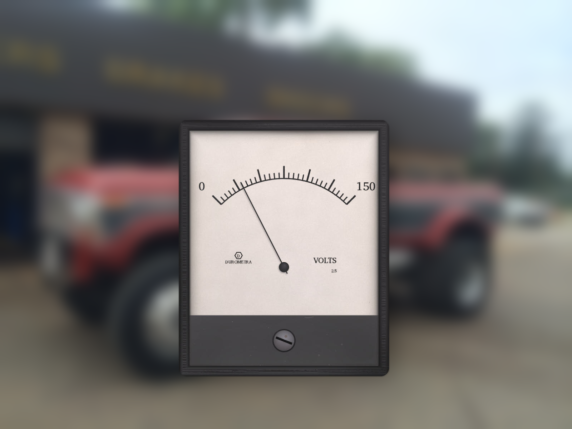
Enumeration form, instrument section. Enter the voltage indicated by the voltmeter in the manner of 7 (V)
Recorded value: 30 (V)
